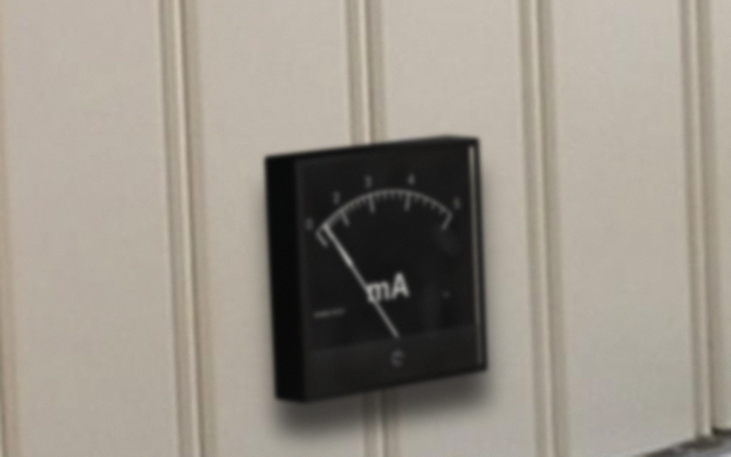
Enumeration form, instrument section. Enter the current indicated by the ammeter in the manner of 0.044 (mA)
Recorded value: 1 (mA)
